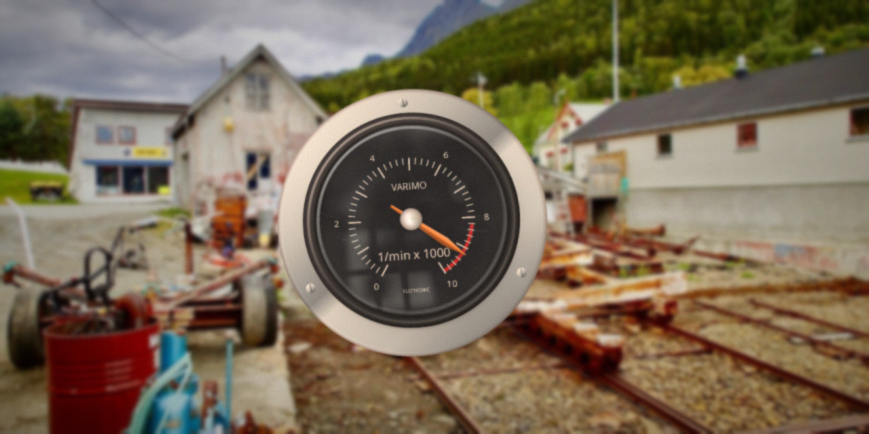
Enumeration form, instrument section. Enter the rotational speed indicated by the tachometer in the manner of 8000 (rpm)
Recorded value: 9200 (rpm)
